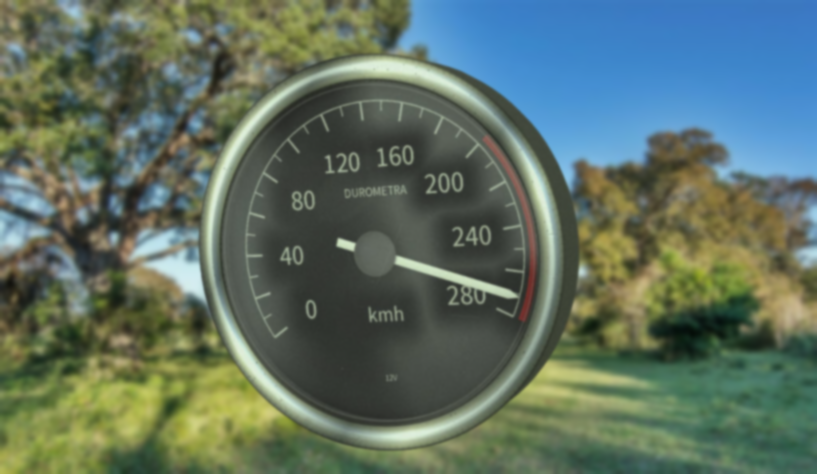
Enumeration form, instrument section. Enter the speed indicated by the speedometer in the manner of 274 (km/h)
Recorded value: 270 (km/h)
